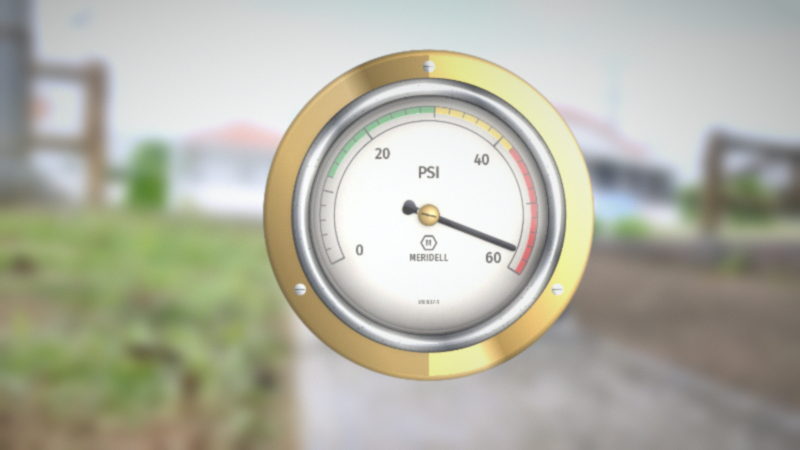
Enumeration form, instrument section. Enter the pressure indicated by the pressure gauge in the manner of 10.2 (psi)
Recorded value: 57 (psi)
